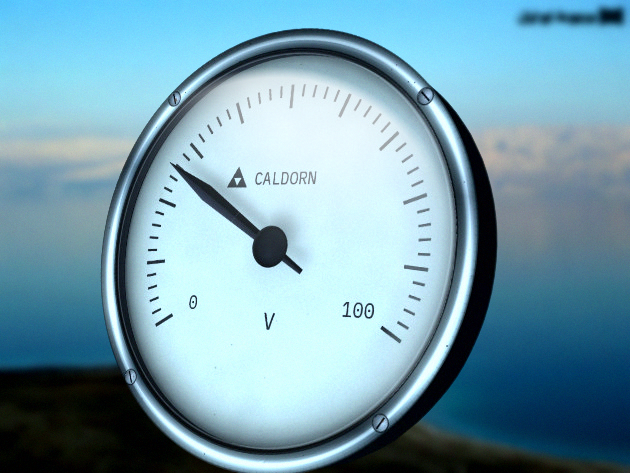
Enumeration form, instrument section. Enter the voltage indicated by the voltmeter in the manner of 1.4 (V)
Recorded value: 26 (V)
